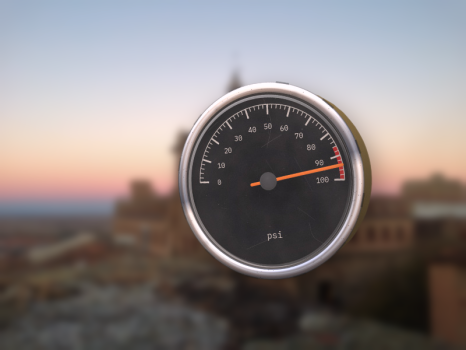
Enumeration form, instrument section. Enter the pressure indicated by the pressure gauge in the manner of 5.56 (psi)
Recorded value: 94 (psi)
